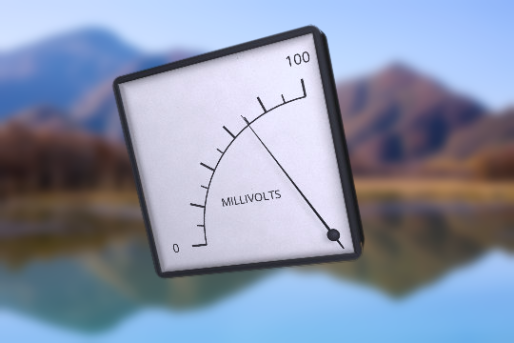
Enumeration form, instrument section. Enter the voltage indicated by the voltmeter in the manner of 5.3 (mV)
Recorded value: 70 (mV)
